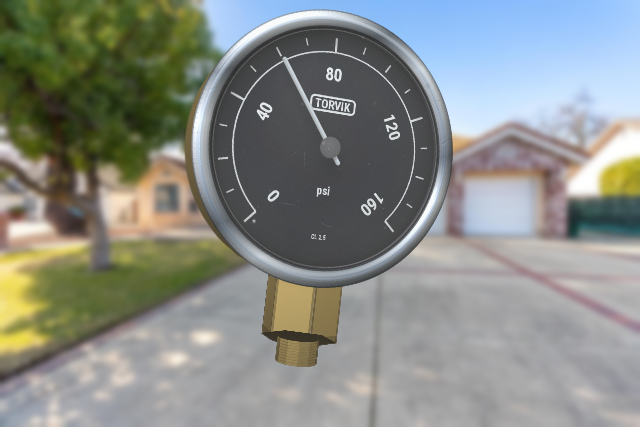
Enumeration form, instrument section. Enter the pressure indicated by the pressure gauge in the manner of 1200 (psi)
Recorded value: 60 (psi)
